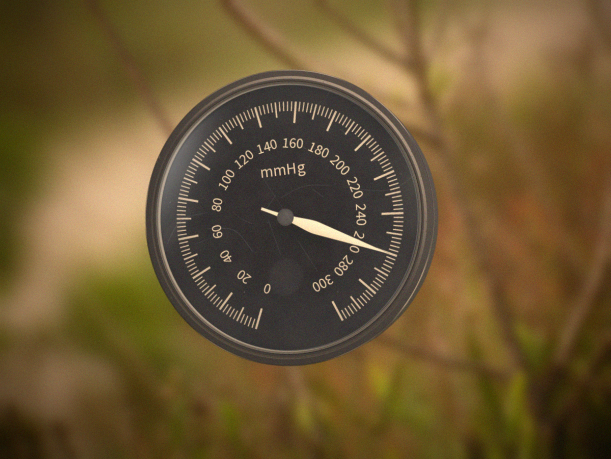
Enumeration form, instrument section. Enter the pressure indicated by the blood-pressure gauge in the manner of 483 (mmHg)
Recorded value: 260 (mmHg)
